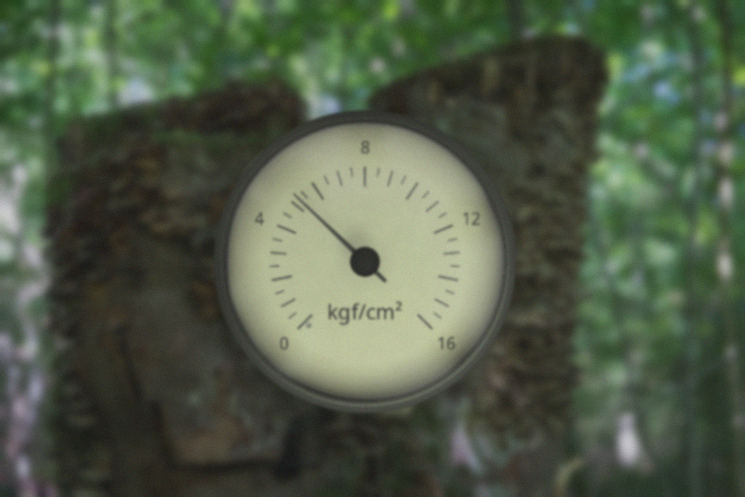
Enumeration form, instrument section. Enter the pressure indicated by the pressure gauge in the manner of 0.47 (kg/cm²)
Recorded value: 5.25 (kg/cm²)
